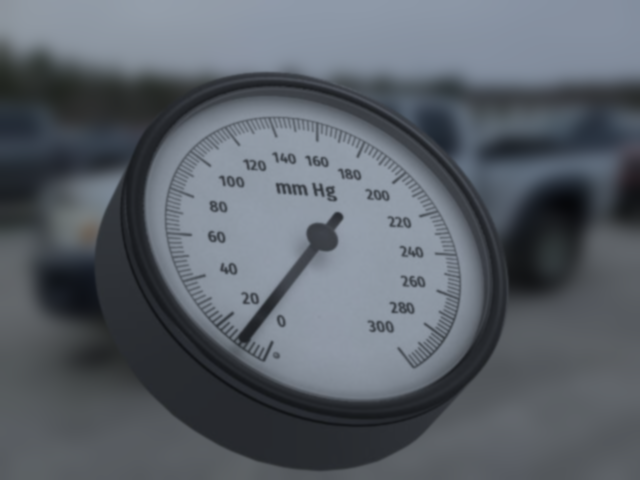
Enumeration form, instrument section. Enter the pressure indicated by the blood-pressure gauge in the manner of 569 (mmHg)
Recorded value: 10 (mmHg)
